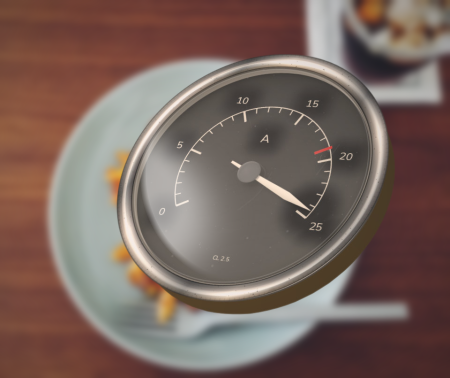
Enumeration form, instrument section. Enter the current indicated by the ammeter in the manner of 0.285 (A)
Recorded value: 24.5 (A)
